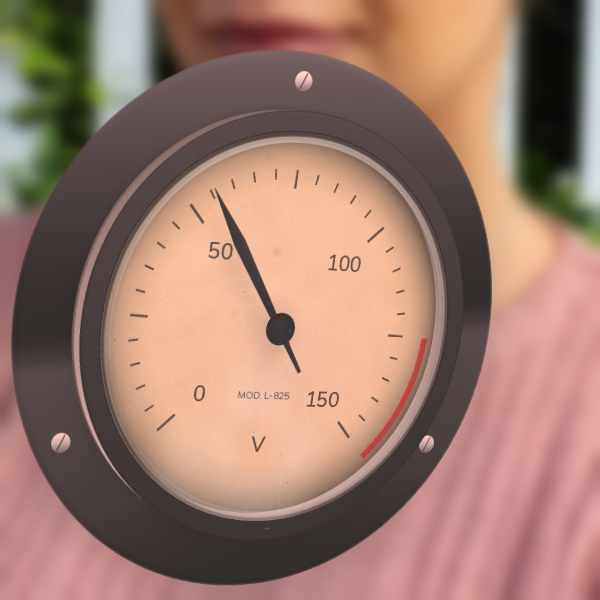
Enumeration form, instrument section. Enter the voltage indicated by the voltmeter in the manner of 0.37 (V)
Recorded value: 55 (V)
